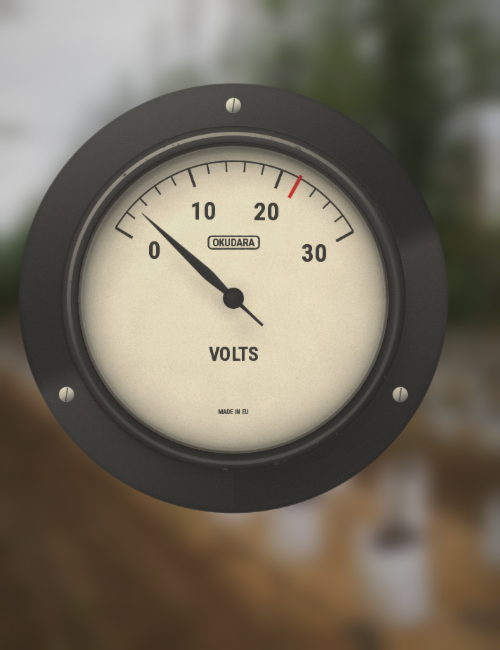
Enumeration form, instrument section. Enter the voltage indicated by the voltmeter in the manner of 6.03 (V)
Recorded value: 3 (V)
